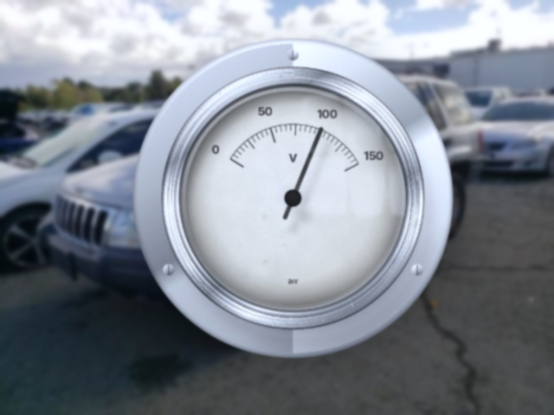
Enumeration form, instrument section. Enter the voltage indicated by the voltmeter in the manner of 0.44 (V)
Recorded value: 100 (V)
